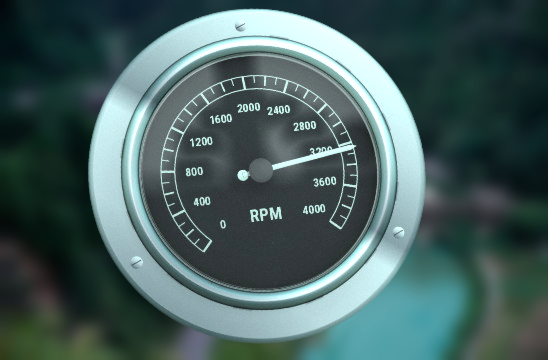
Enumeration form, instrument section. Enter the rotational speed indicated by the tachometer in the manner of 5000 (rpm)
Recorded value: 3250 (rpm)
